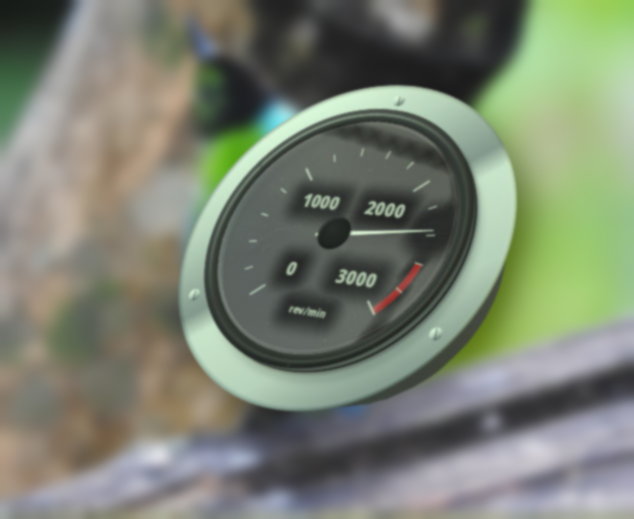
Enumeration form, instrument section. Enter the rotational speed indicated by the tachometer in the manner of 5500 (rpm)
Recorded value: 2400 (rpm)
